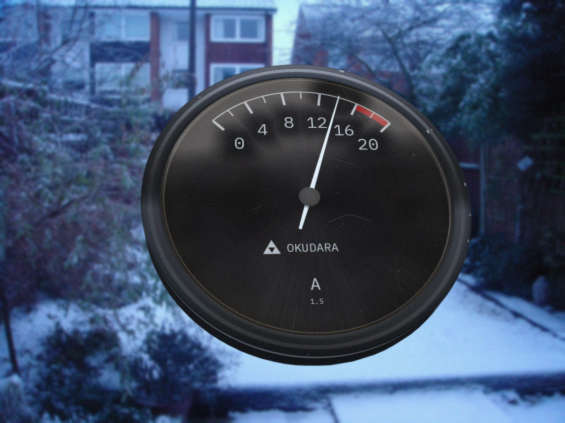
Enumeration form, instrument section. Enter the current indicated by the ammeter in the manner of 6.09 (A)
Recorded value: 14 (A)
